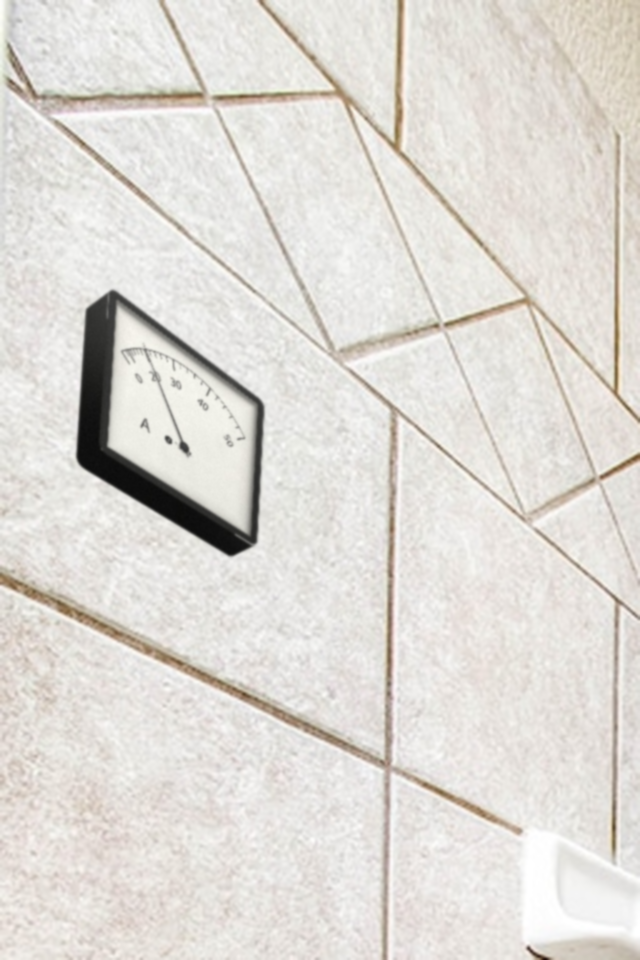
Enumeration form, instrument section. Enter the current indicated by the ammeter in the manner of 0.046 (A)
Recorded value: 20 (A)
